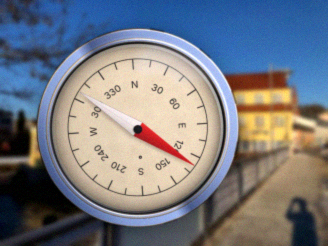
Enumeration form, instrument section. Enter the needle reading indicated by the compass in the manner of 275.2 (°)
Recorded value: 127.5 (°)
